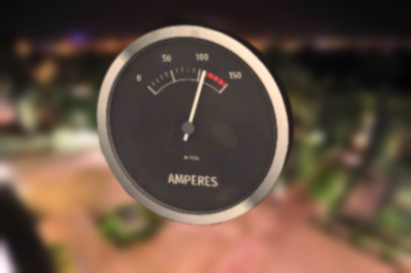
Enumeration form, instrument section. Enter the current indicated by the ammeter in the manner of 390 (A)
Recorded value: 110 (A)
